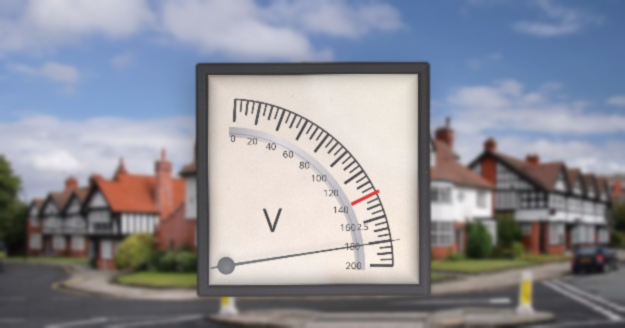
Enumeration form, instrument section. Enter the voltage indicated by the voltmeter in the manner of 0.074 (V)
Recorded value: 180 (V)
